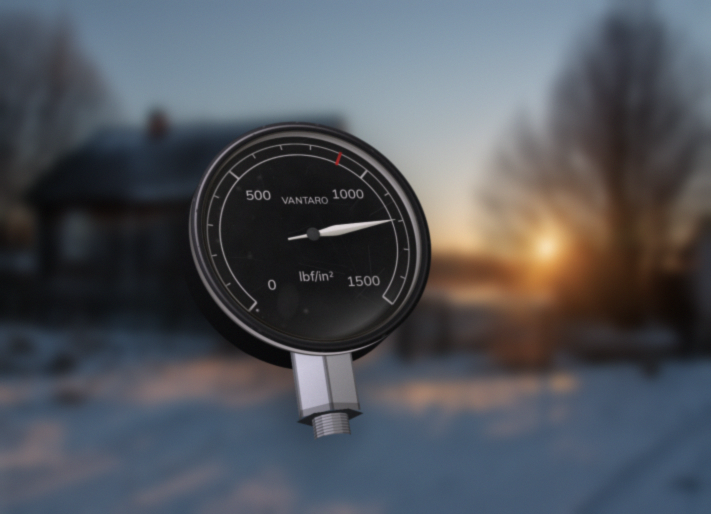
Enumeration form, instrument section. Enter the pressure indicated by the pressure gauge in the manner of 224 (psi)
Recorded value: 1200 (psi)
